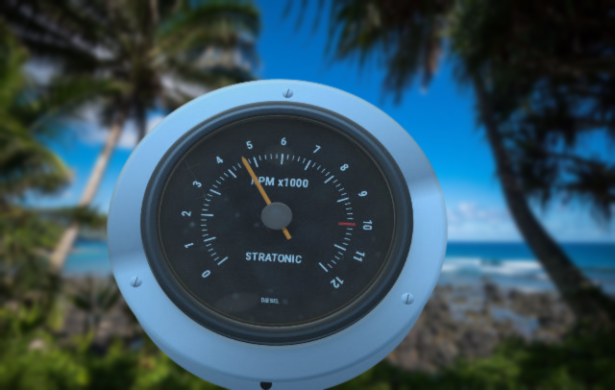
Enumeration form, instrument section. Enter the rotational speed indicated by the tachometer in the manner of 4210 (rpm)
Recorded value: 4600 (rpm)
